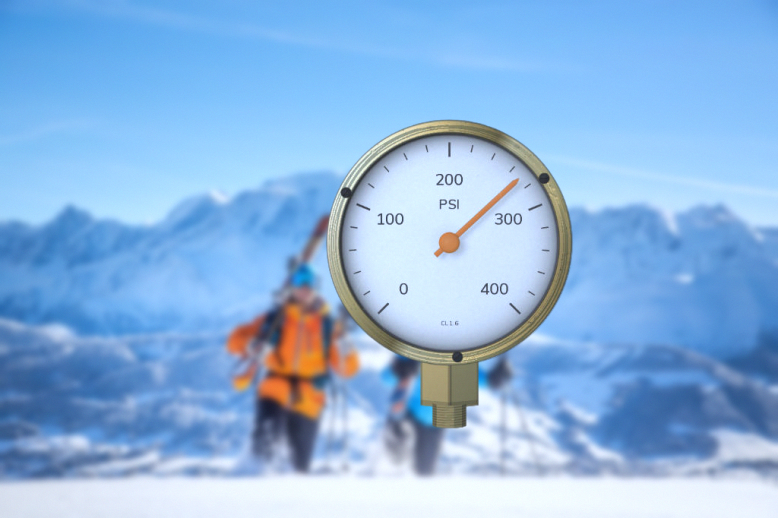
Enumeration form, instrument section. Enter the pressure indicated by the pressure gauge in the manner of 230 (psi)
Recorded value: 270 (psi)
